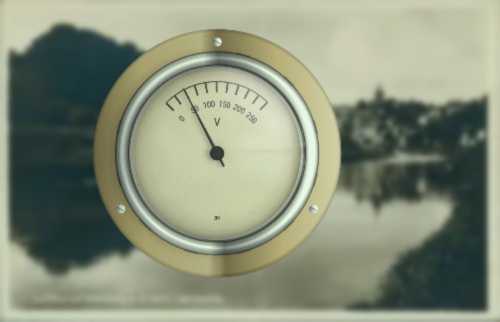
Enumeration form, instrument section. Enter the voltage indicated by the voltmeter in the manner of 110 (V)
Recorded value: 50 (V)
